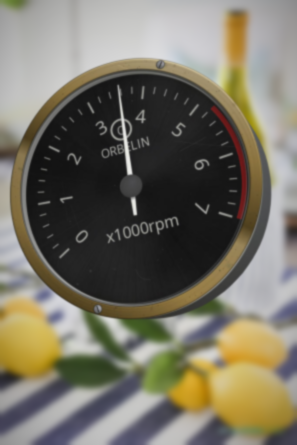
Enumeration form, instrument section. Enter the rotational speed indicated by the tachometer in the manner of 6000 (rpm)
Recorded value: 3600 (rpm)
